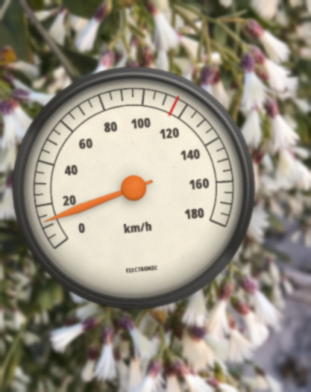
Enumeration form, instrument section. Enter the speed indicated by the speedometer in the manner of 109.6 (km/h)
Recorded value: 12.5 (km/h)
